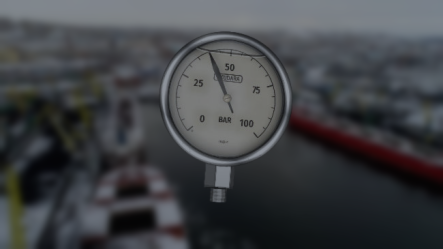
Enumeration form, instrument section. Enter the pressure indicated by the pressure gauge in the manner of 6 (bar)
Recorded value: 40 (bar)
